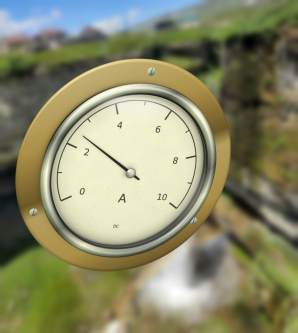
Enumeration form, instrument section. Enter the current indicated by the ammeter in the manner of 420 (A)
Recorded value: 2.5 (A)
